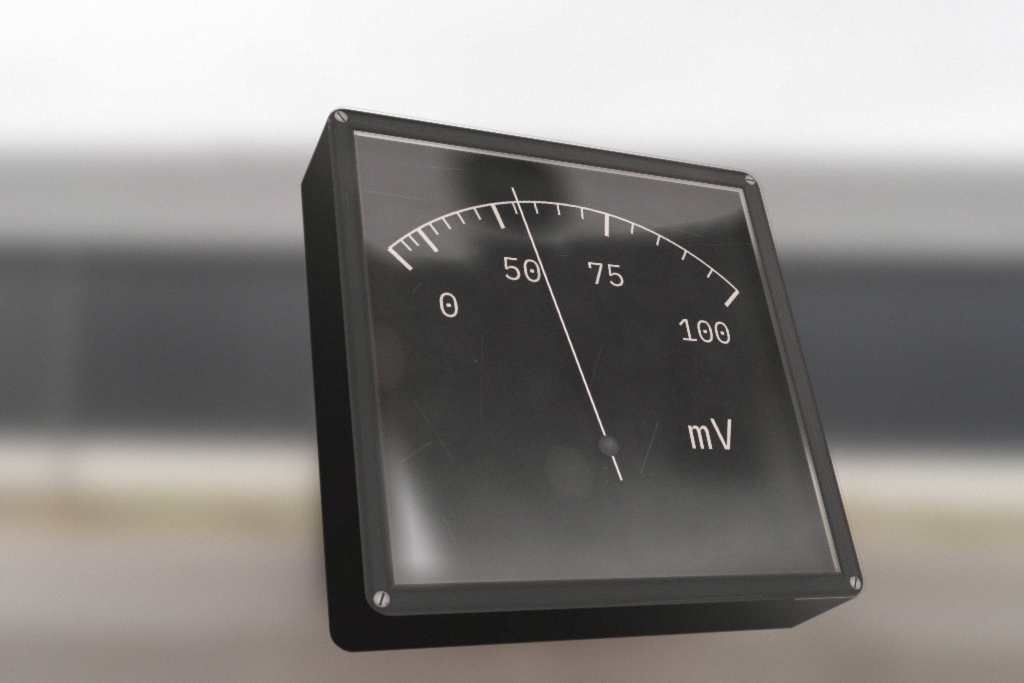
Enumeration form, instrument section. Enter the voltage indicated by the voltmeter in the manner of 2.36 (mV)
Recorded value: 55 (mV)
